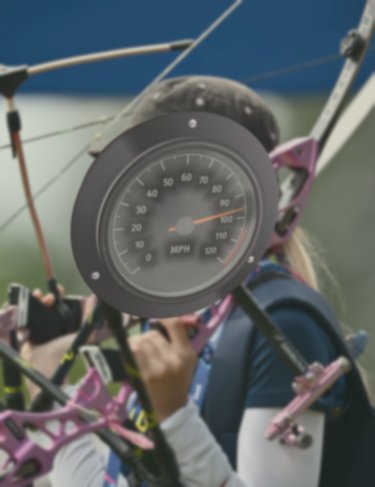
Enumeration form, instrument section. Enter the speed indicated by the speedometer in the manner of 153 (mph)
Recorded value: 95 (mph)
